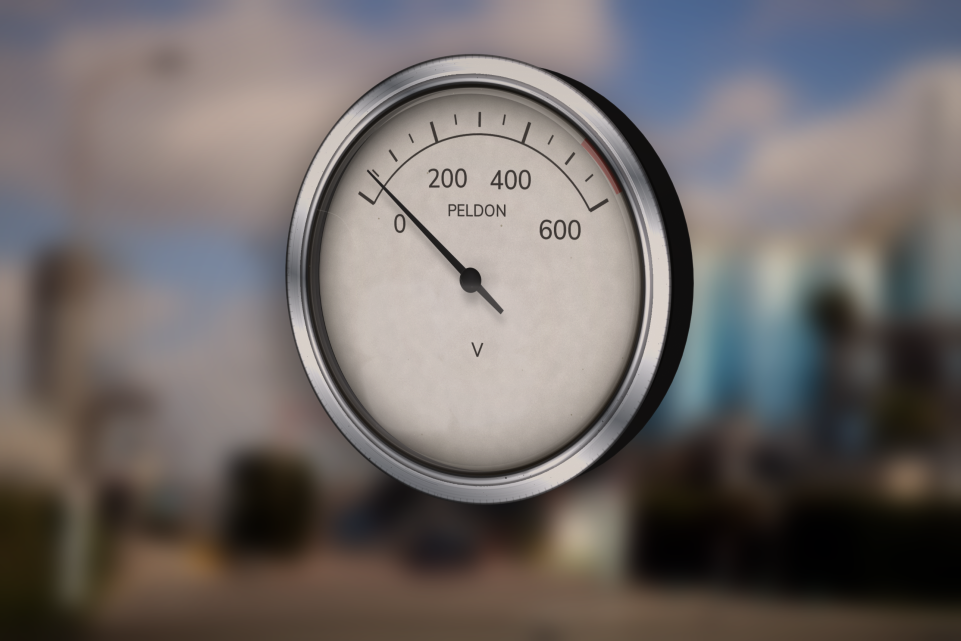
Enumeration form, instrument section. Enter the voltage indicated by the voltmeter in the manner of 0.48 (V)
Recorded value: 50 (V)
